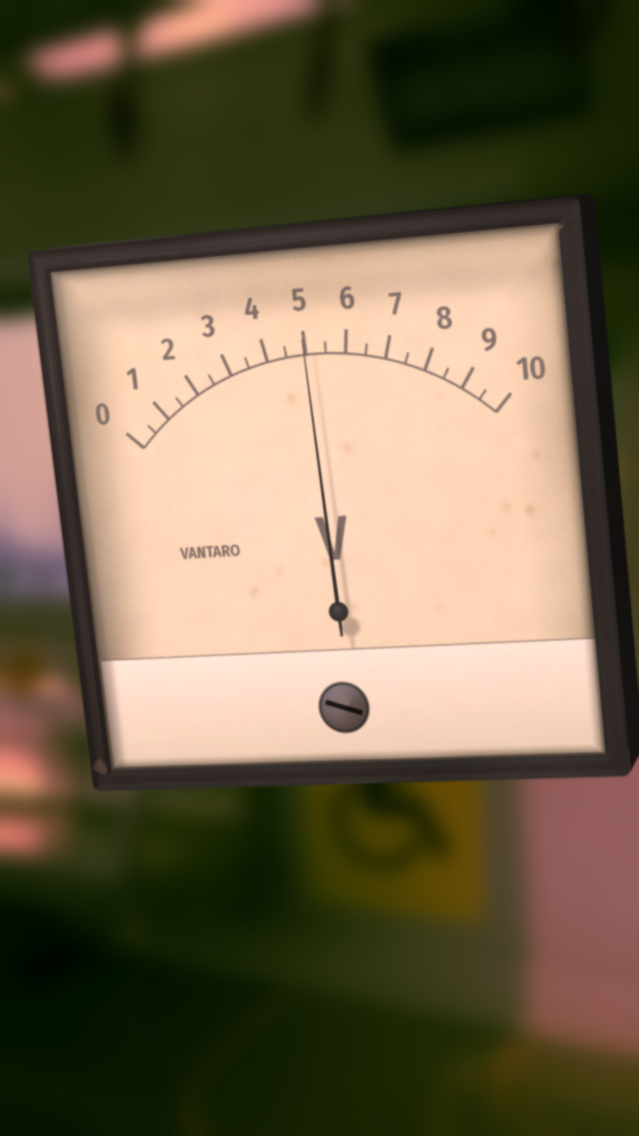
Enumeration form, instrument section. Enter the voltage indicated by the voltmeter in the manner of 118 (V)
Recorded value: 5 (V)
